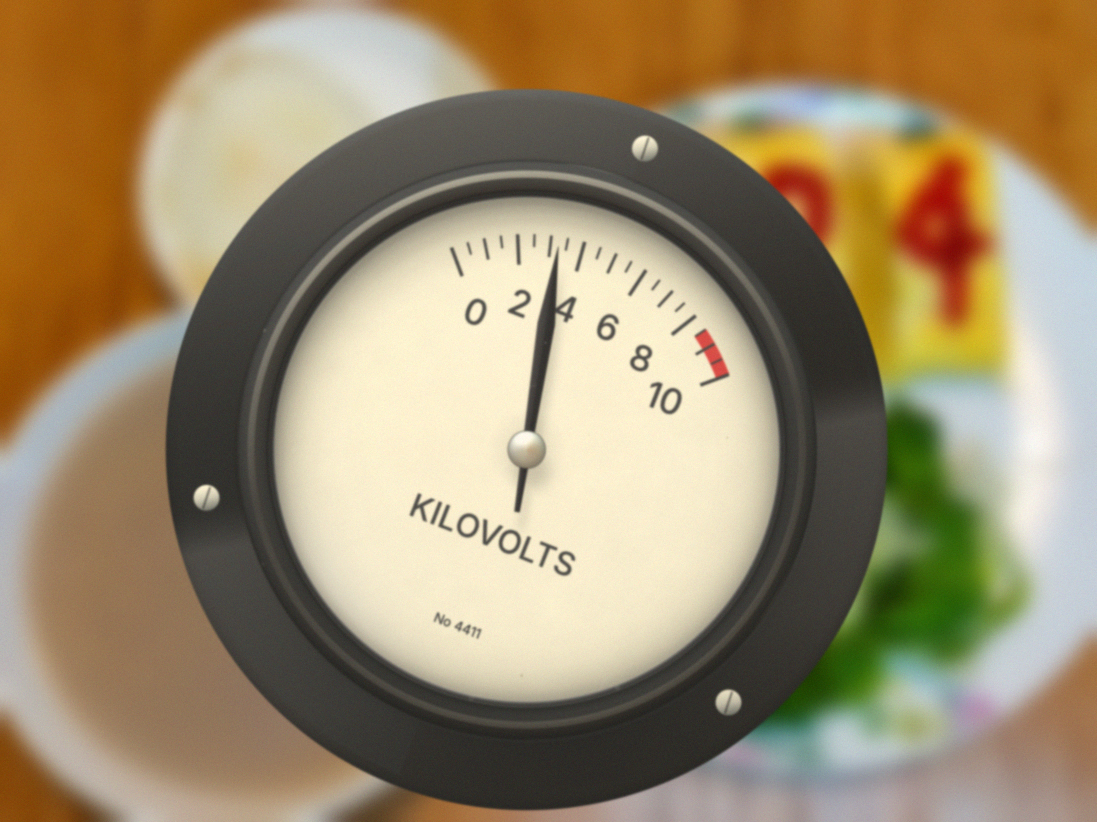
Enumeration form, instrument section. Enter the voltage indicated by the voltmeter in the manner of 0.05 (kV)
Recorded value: 3.25 (kV)
